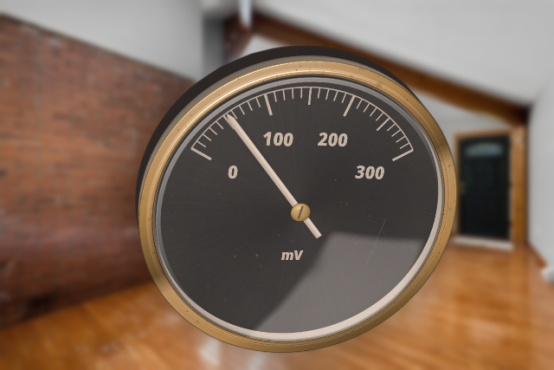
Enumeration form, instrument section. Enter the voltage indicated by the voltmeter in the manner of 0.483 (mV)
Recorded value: 55 (mV)
